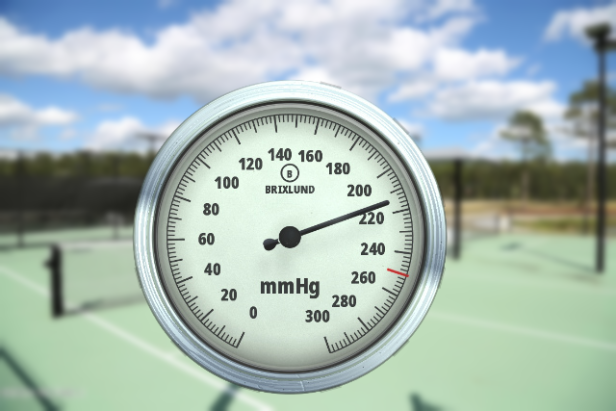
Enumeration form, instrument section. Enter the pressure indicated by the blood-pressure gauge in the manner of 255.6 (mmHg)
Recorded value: 214 (mmHg)
